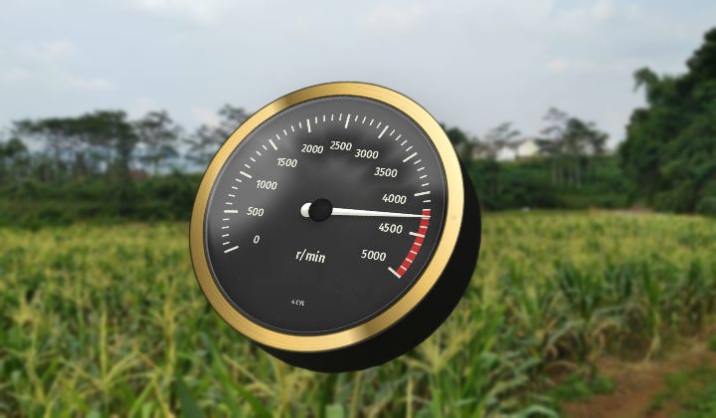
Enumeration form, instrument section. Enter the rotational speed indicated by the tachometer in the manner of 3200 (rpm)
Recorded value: 4300 (rpm)
